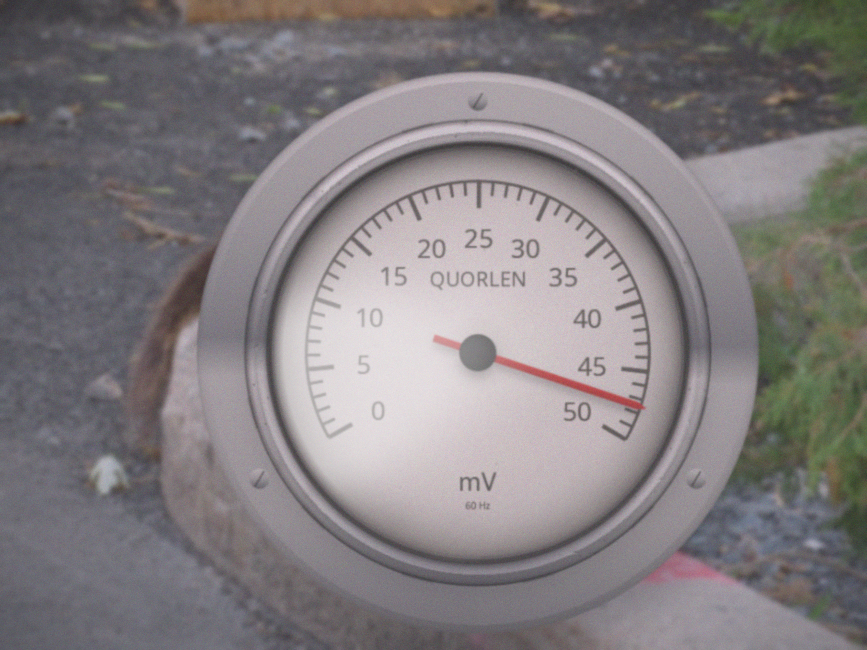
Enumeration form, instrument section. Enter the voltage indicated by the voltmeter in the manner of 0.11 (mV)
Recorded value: 47.5 (mV)
